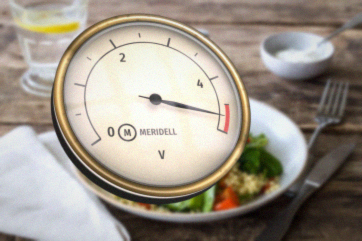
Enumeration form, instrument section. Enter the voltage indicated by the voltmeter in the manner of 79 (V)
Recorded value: 4.75 (V)
